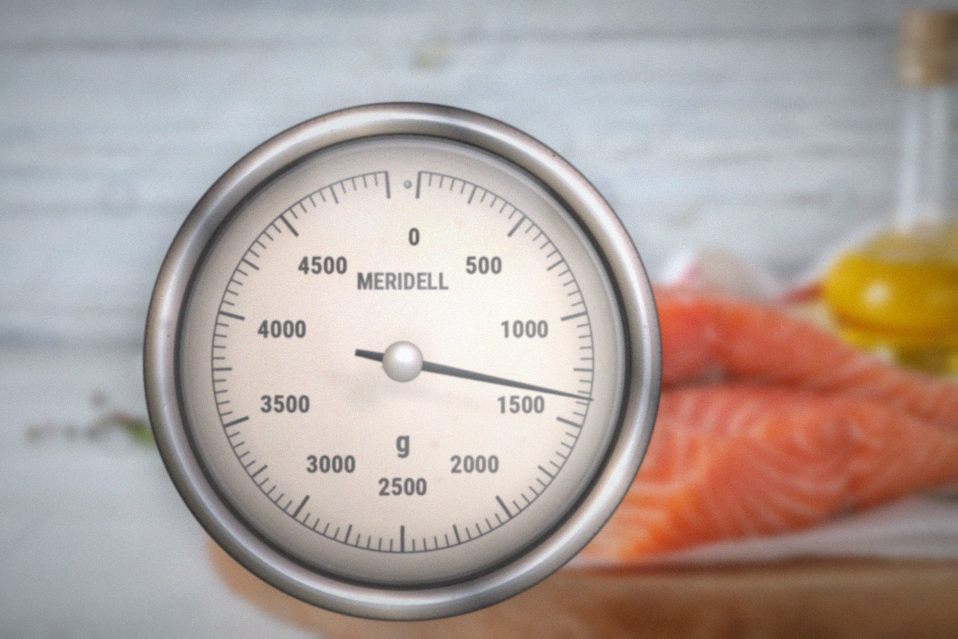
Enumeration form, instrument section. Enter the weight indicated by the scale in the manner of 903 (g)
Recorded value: 1375 (g)
